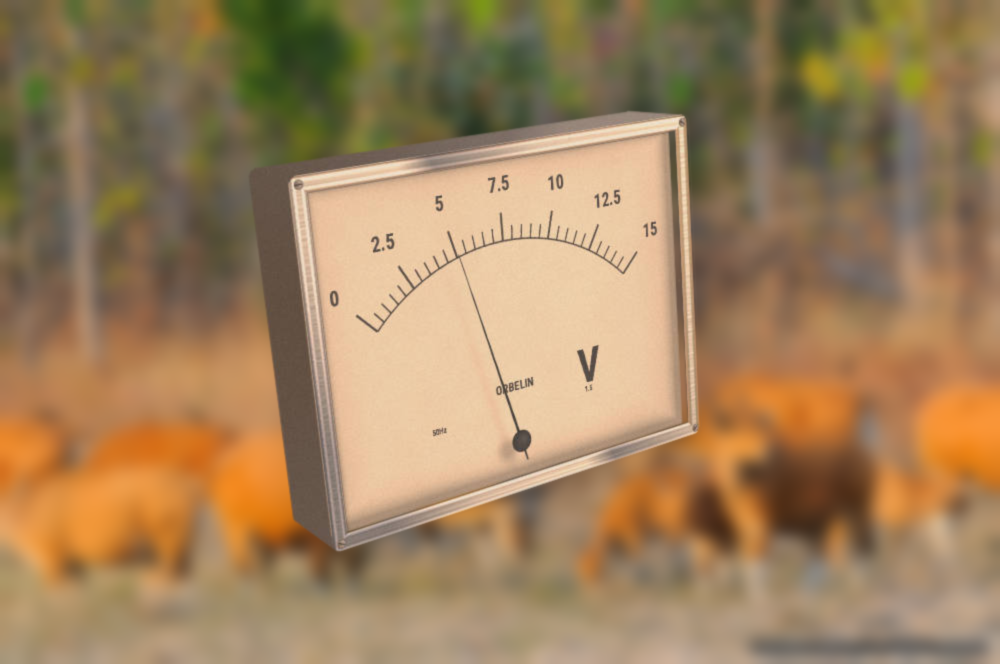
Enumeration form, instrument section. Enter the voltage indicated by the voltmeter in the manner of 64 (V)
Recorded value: 5 (V)
